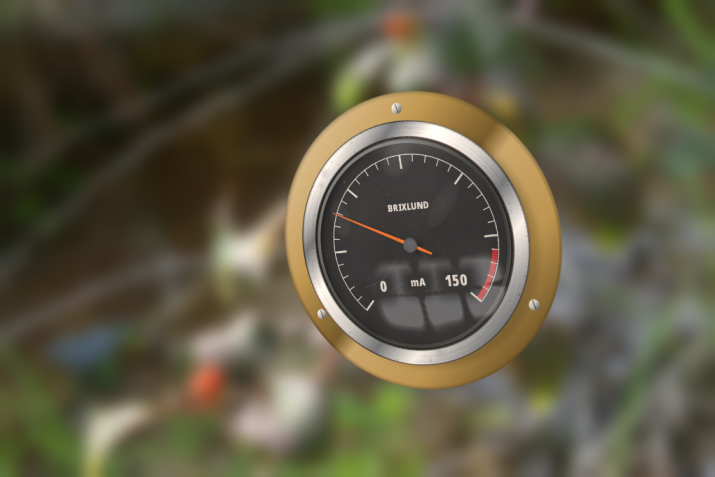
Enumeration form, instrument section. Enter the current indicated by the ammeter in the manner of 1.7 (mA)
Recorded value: 40 (mA)
